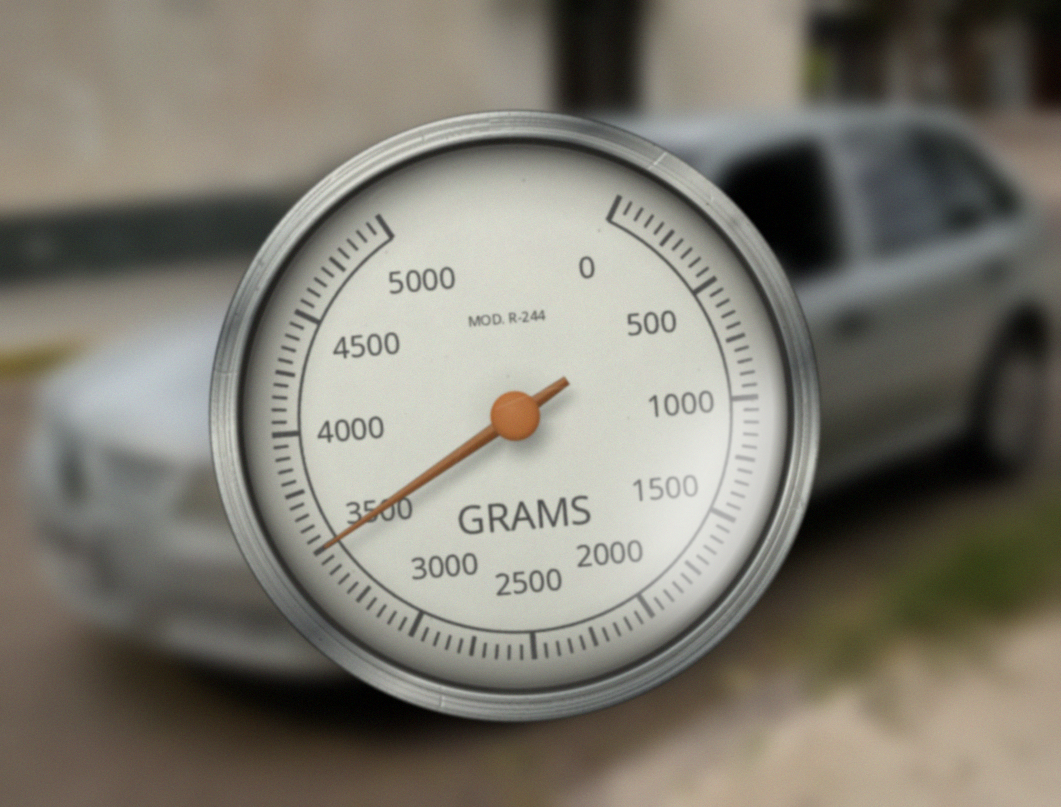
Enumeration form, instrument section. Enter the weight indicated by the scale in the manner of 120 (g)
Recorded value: 3500 (g)
